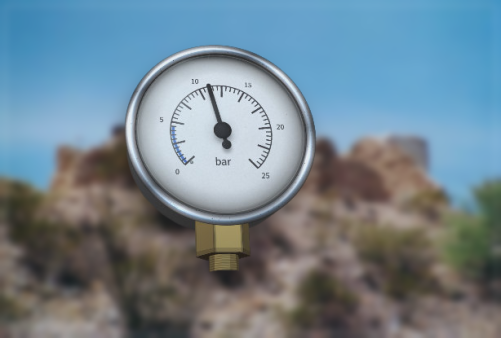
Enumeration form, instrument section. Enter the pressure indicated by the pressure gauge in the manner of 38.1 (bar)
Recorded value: 11 (bar)
